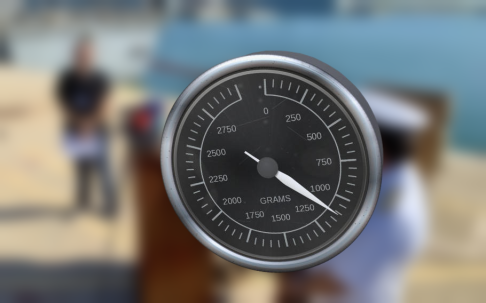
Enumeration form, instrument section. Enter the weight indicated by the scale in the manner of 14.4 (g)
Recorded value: 1100 (g)
